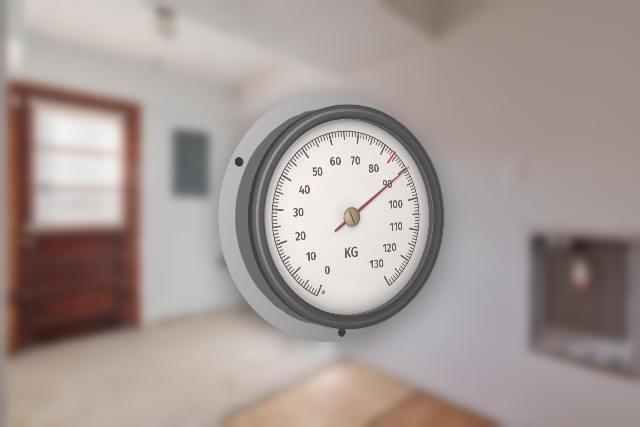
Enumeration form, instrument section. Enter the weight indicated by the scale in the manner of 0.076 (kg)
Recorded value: 90 (kg)
